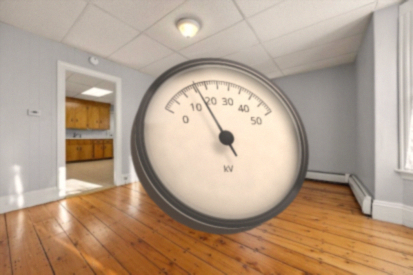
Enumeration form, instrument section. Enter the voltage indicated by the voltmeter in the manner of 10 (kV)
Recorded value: 15 (kV)
